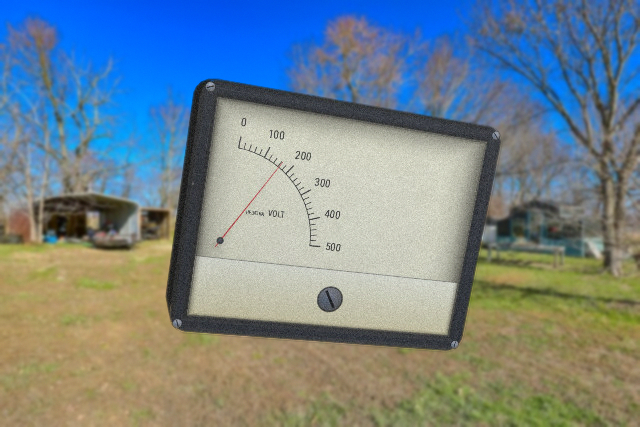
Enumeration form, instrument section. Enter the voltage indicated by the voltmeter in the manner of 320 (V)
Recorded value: 160 (V)
